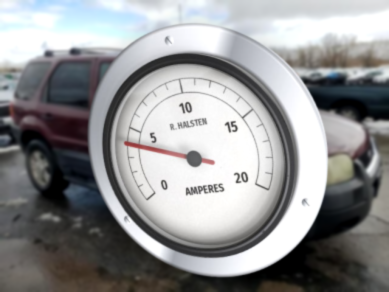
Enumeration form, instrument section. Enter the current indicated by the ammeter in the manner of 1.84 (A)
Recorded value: 4 (A)
